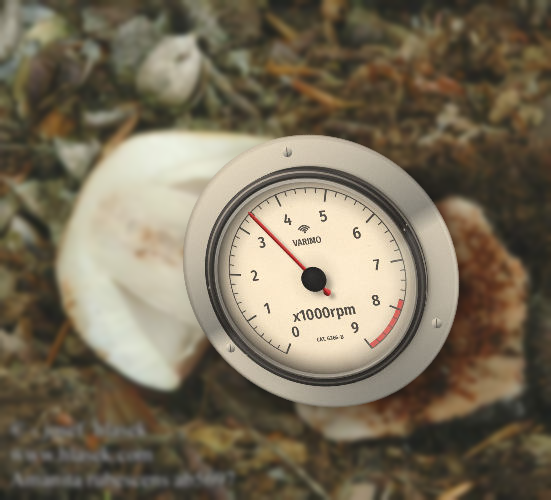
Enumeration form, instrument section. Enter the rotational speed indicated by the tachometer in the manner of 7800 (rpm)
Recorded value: 3400 (rpm)
